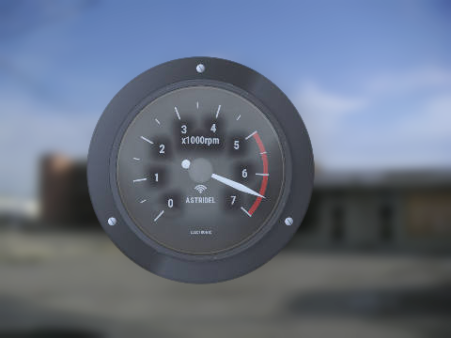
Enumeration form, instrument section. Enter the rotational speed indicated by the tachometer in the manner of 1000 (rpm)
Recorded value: 6500 (rpm)
